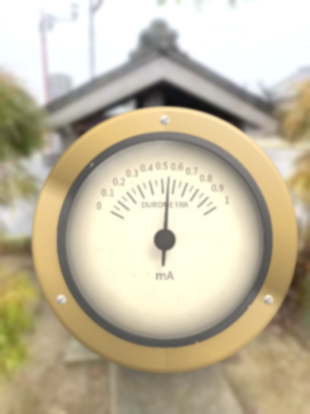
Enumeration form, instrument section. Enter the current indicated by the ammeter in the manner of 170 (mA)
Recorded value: 0.55 (mA)
